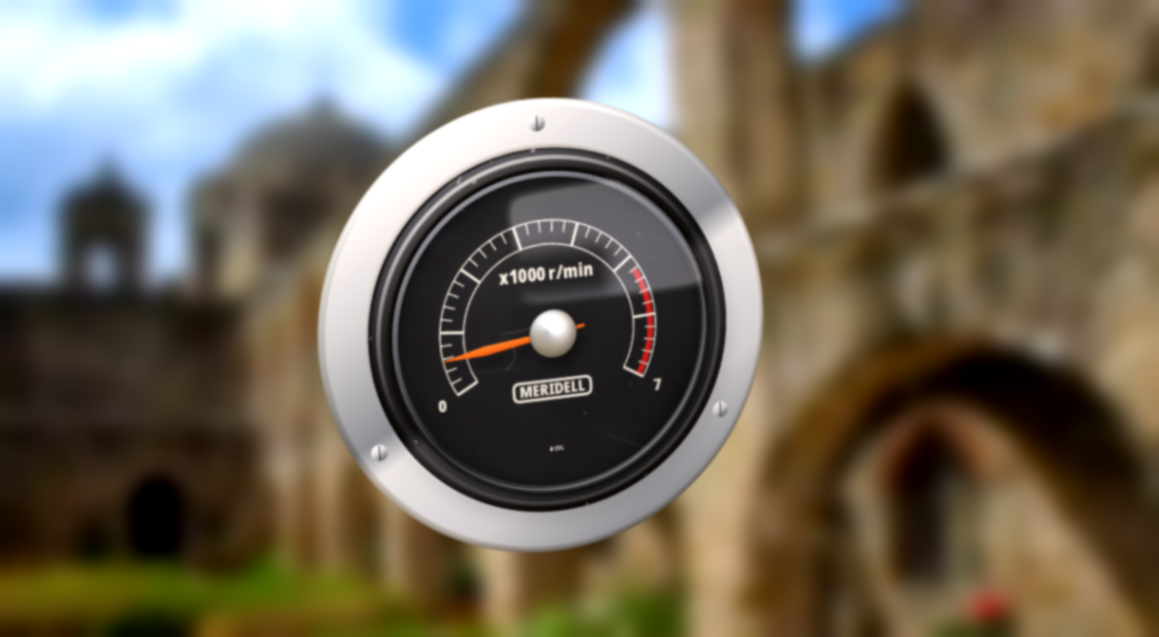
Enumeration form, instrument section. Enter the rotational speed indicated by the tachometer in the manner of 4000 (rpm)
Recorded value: 600 (rpm)
